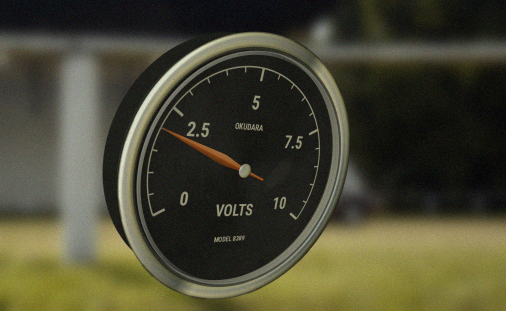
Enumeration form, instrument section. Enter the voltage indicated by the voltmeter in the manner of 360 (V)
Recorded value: 2 (V)
